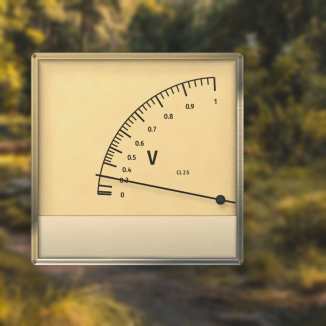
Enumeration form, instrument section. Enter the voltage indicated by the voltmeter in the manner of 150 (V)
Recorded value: 0.3 (V)
